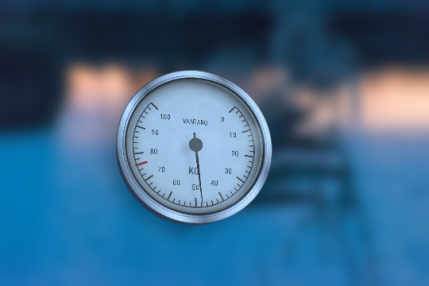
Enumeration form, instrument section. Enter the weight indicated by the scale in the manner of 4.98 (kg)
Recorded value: 48 (kg)
